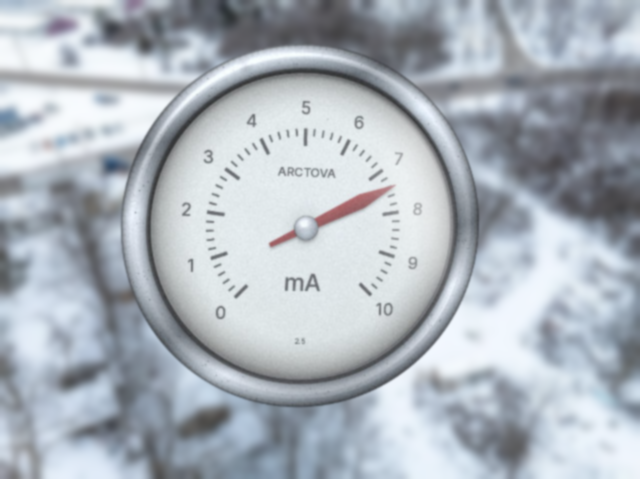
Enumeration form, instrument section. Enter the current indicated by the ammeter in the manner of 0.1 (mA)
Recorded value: 7.4 (mA)
